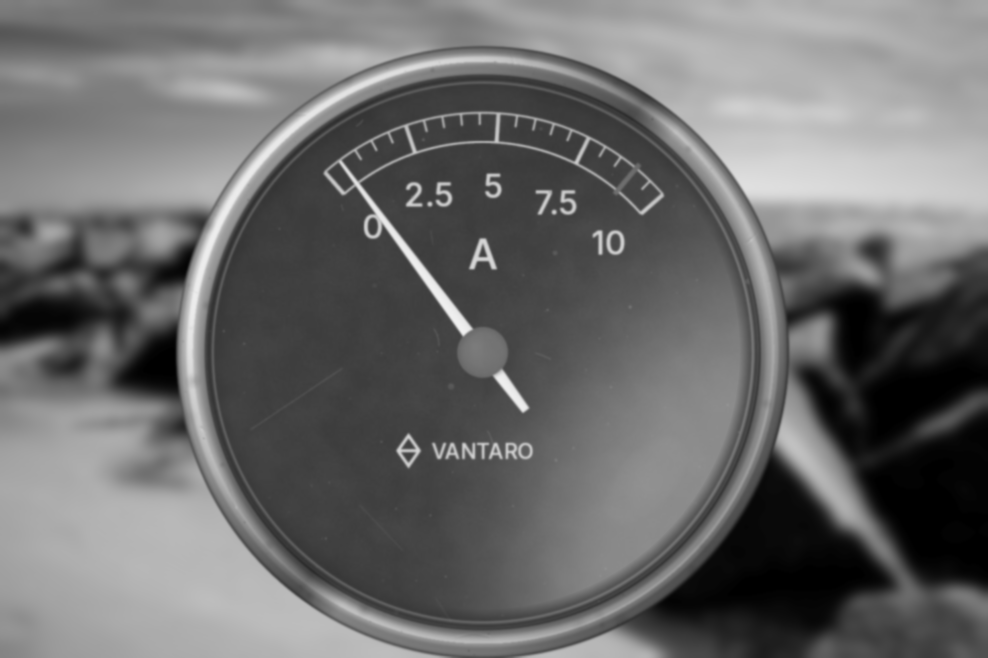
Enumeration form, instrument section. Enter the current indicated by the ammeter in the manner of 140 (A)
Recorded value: 0.5 (A)
